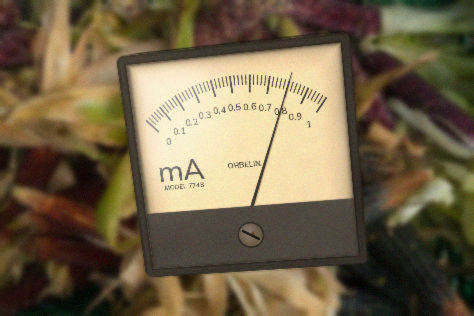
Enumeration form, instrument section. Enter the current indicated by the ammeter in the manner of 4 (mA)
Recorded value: 0.8 (mA)
